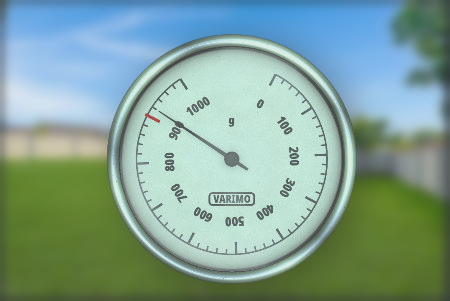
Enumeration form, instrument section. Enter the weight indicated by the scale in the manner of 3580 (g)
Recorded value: 920 (g)
